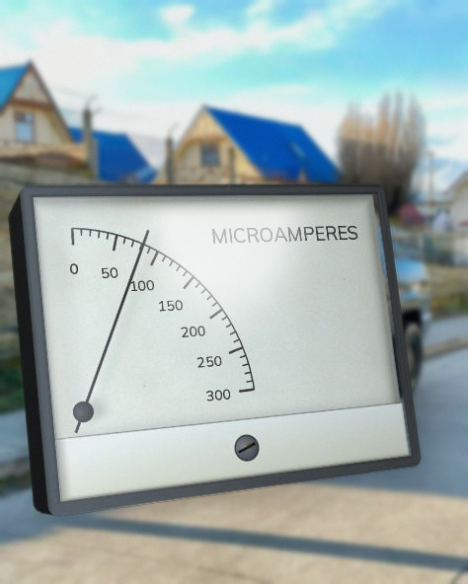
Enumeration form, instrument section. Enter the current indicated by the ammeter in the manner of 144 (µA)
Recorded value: 80 (µA)
